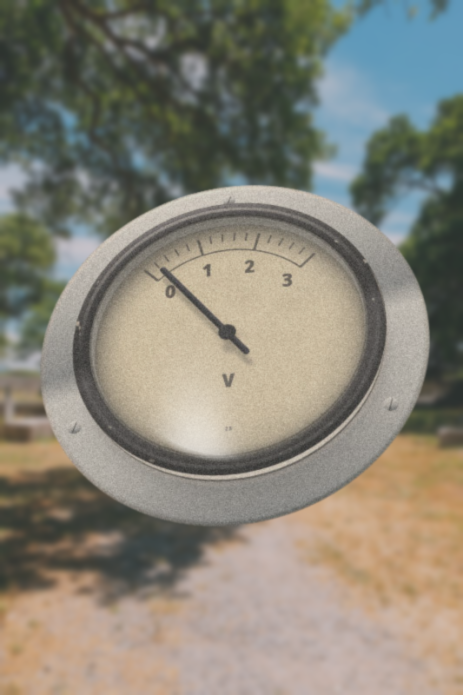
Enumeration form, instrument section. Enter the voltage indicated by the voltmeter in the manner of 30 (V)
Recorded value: 0.2 (V)
